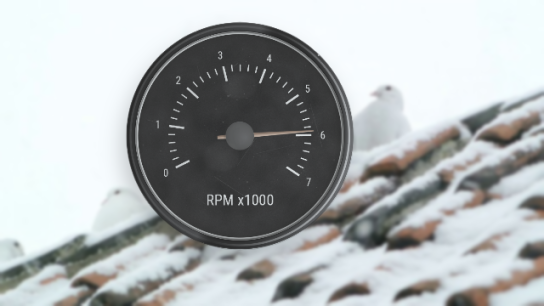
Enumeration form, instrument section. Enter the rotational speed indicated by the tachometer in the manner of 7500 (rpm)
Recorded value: 5900 (rpm)
